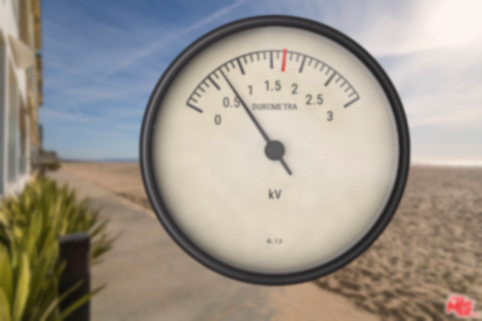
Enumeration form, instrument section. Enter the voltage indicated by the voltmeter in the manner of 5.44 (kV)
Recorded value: 0.7 (kV)
